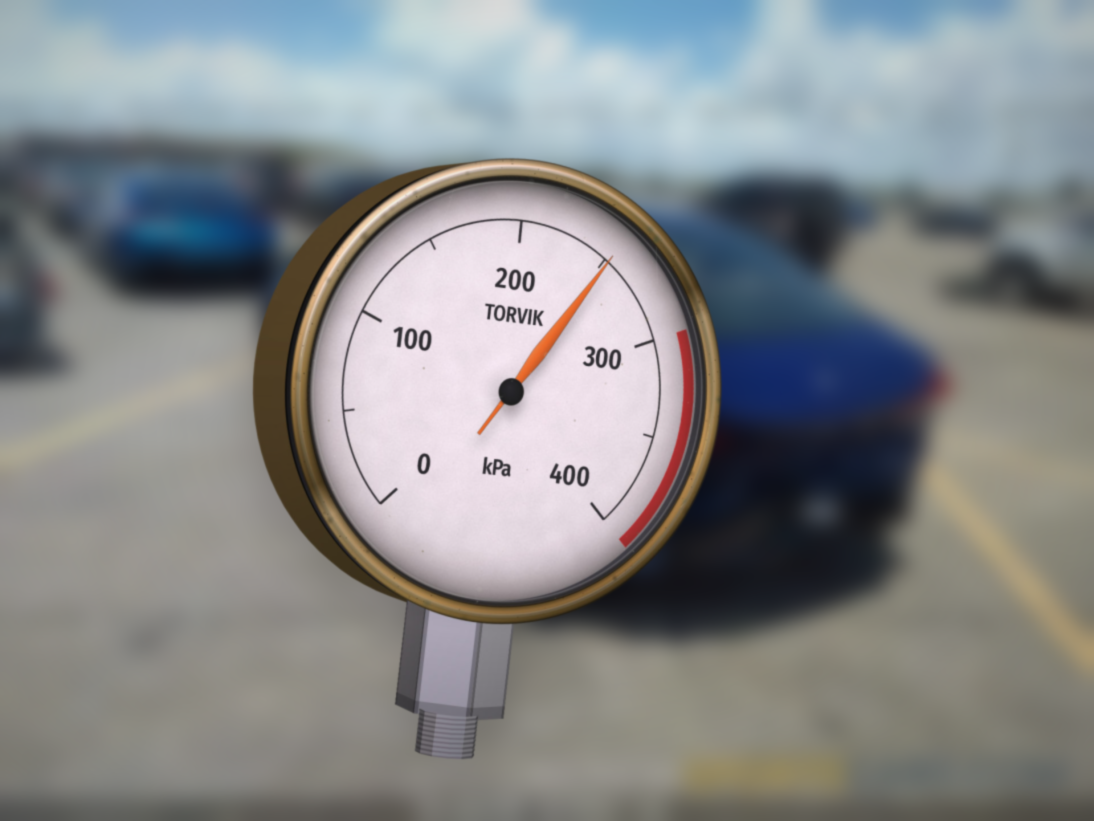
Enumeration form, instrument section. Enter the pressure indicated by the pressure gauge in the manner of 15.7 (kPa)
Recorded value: 250 (kPa)
